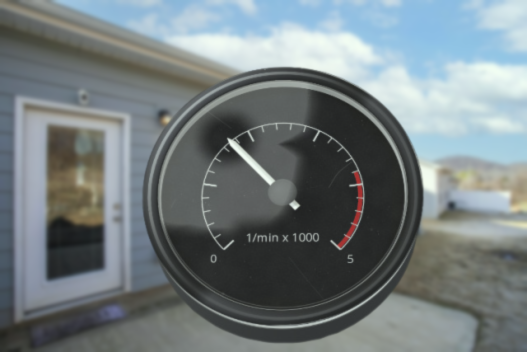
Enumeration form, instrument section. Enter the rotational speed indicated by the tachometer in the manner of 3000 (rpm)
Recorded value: 1700 (rpm)
